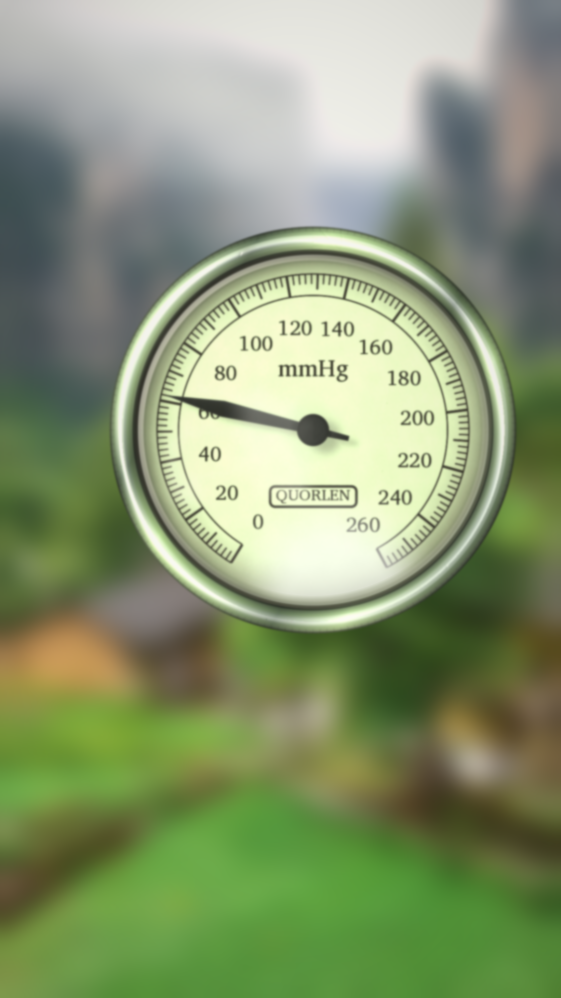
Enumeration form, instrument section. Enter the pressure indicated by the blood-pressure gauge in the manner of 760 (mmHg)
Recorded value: 62 (mmHg)
